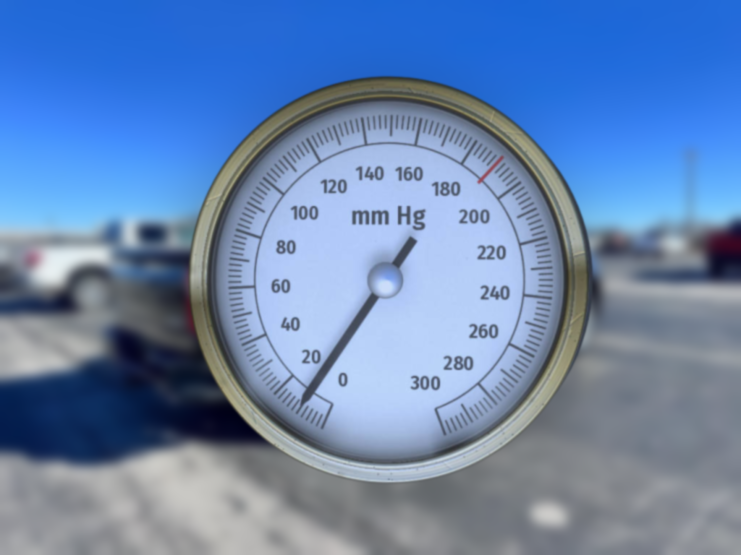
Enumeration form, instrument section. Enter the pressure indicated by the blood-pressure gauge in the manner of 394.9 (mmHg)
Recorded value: 10 (mmHg)
